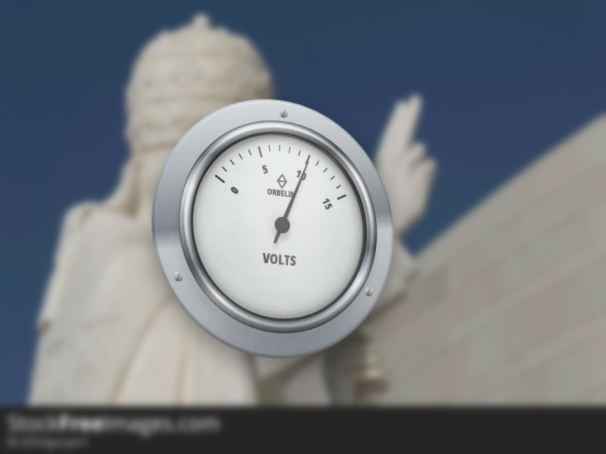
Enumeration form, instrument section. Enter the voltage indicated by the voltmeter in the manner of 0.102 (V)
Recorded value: 10 (V)
